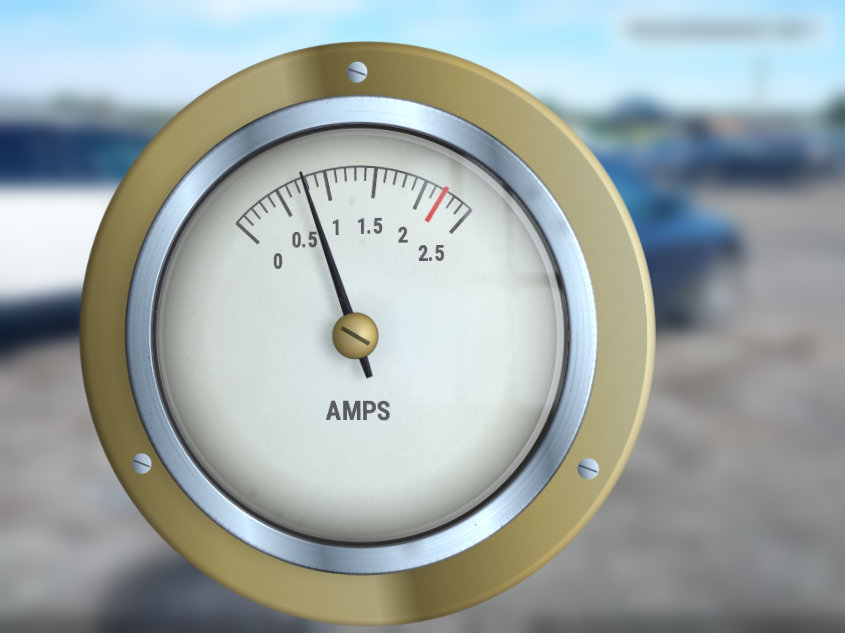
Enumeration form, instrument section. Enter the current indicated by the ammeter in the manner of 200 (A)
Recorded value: 0.8 (A)
